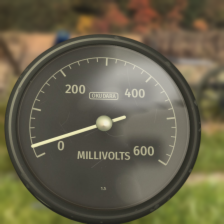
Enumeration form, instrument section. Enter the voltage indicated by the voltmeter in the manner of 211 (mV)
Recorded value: 20 (mV)
